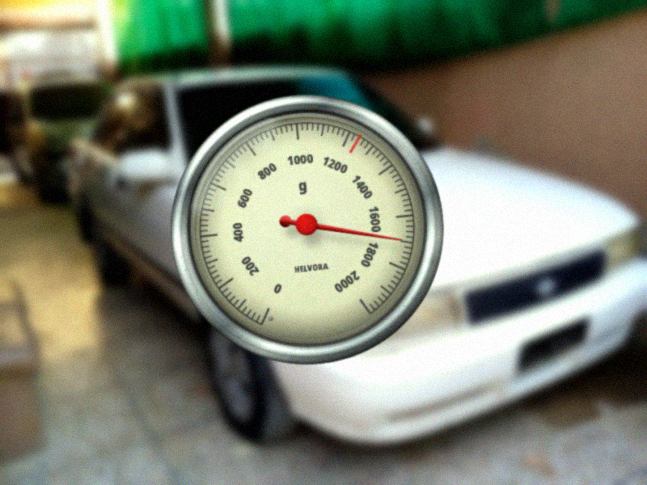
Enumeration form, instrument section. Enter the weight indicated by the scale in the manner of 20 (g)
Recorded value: 1700 (g)
